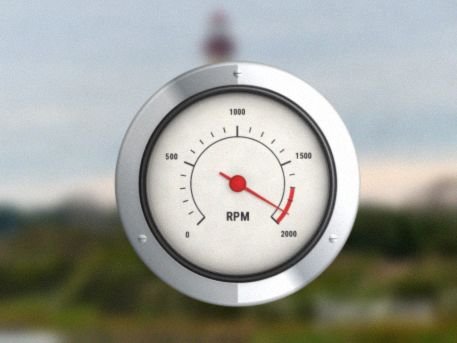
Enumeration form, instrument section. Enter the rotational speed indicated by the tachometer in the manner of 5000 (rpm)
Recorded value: 1900 (rpm)
